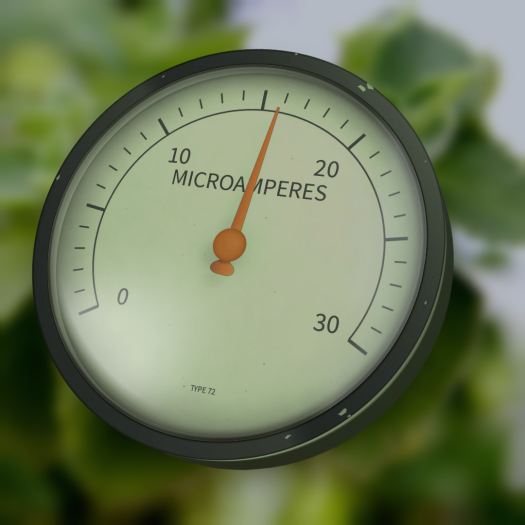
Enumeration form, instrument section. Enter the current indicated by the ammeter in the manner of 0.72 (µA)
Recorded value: 16 (µA)
